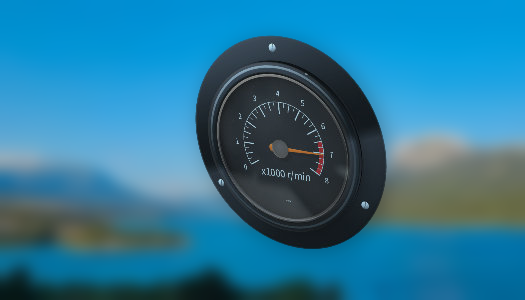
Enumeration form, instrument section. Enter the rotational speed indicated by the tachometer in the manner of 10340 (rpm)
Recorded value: 7000 (rpm)
